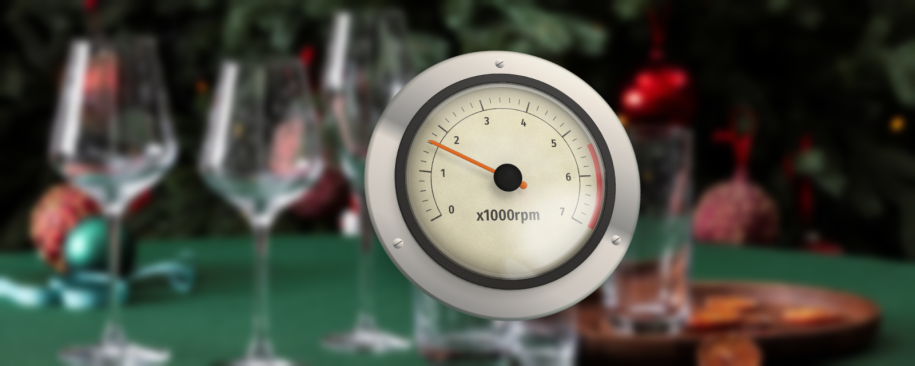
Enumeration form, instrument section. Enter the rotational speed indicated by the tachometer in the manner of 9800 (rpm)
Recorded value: 1600 (rpm)
